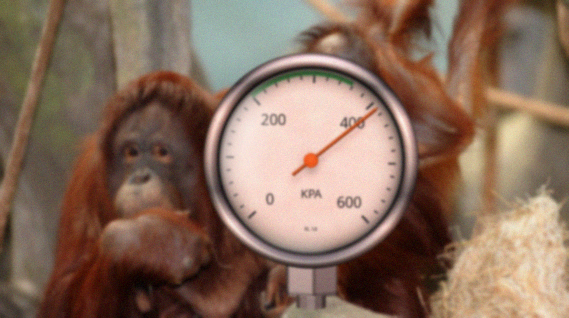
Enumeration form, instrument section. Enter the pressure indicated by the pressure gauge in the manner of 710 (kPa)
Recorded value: 410 (kPa)
